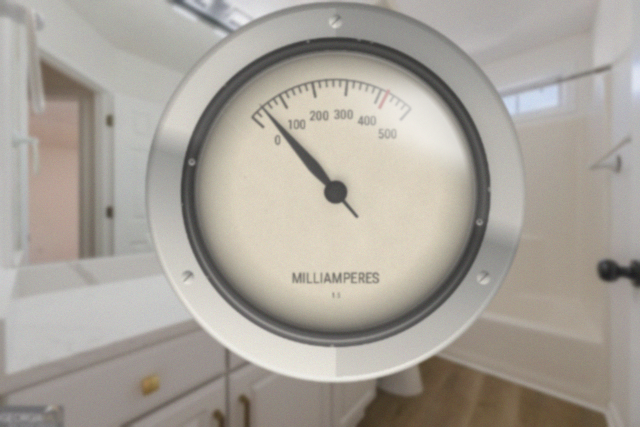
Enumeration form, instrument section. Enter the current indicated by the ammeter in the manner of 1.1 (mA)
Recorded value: 40 (mA)
